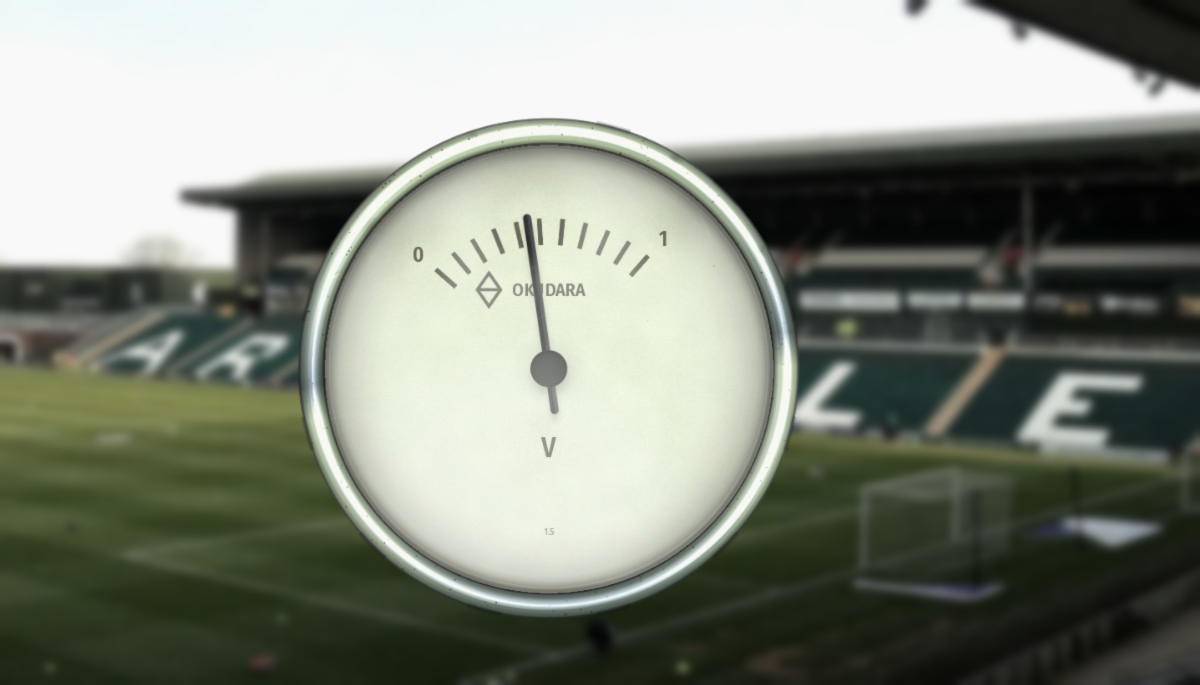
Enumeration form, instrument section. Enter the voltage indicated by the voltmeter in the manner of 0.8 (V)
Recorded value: 0.45 (V)
